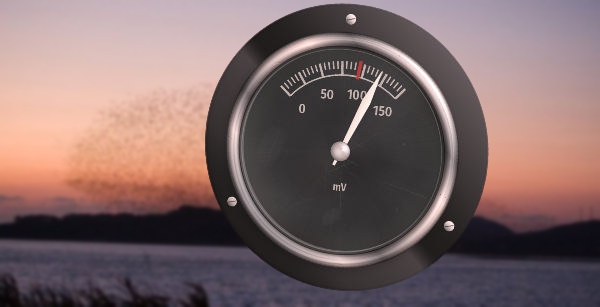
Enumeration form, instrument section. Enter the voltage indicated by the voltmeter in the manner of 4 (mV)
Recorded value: 120 (mV)
